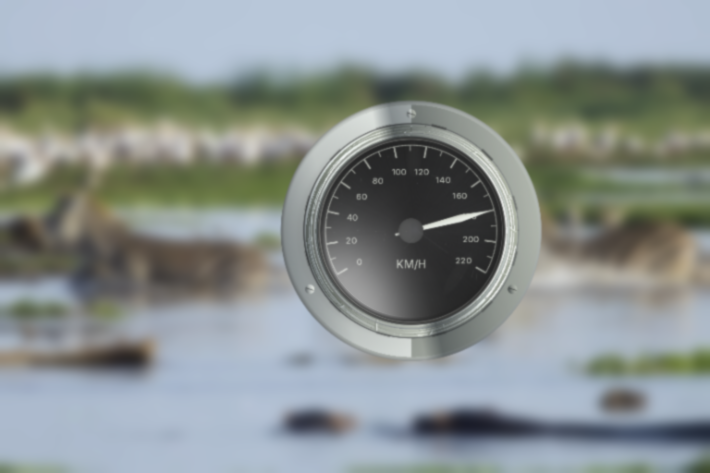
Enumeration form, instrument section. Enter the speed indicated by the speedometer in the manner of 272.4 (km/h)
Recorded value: 180 (km/h)
